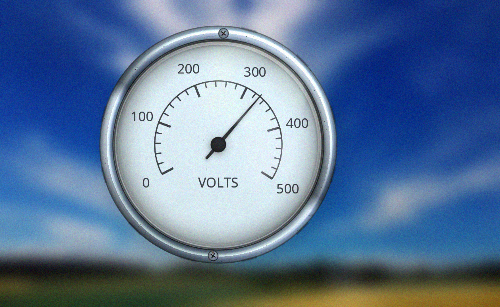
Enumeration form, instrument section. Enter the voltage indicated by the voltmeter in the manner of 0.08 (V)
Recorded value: 330 (V)
